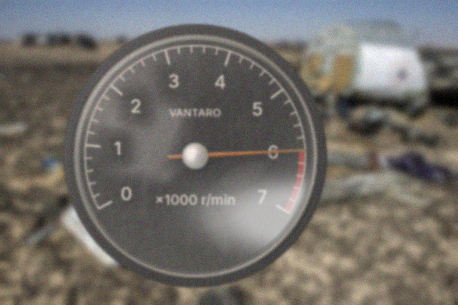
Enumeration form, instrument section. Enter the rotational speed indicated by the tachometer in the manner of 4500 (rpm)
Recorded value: 6000 (rpm)
